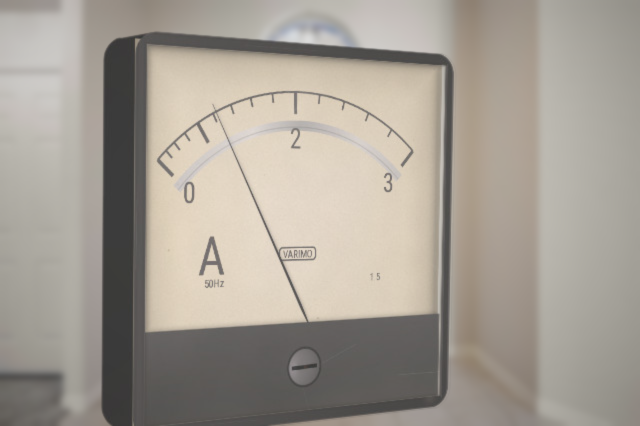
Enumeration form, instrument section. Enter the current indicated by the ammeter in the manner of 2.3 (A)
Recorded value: 1.2 (A)
